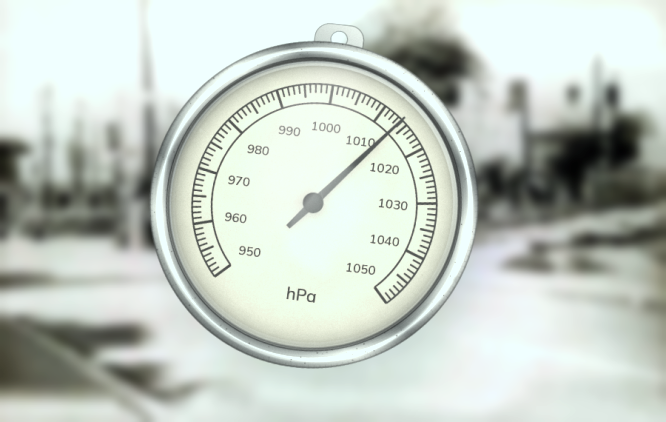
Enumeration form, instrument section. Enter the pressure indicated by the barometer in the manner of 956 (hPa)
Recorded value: 1014 (hPa)
